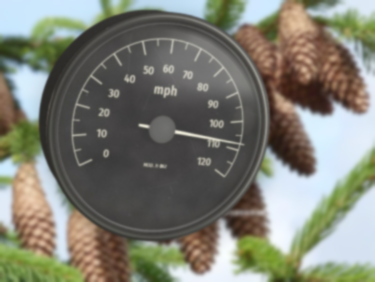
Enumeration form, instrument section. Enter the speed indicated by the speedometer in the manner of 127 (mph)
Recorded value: 107.5 (mph)
